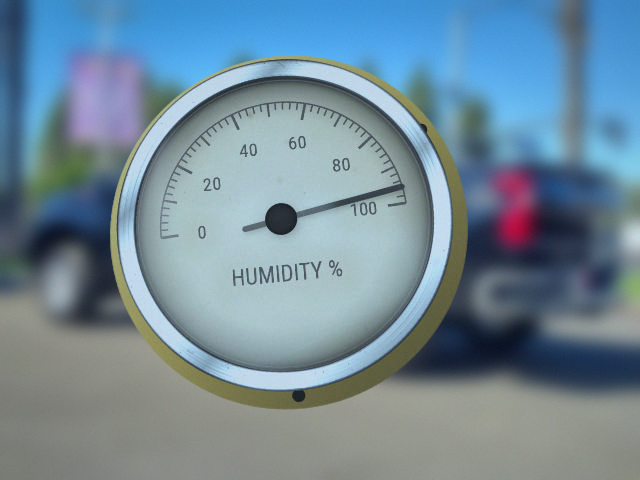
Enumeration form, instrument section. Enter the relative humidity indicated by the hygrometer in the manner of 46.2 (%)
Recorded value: 96 (%)
